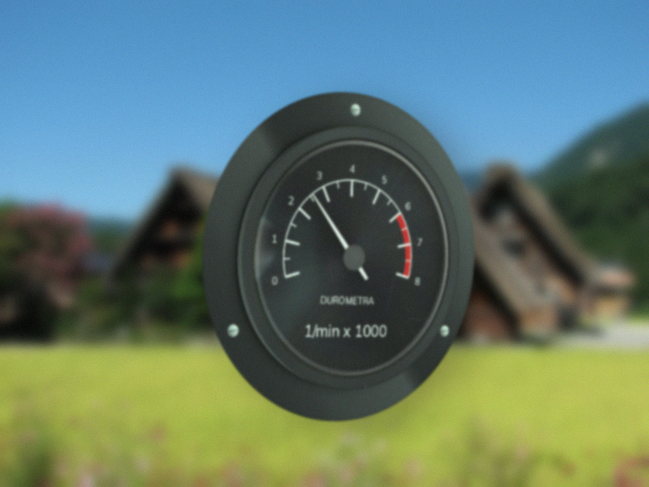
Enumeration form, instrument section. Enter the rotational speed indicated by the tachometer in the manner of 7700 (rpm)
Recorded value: 2500 (rpm)
